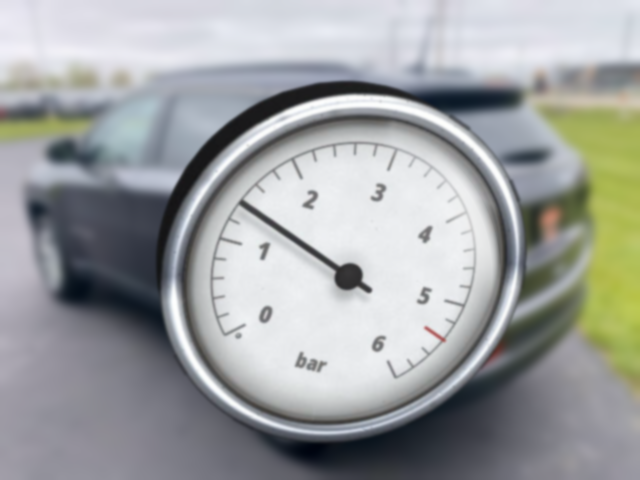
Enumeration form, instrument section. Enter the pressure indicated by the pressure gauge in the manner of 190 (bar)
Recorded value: 1.4 (bar)
